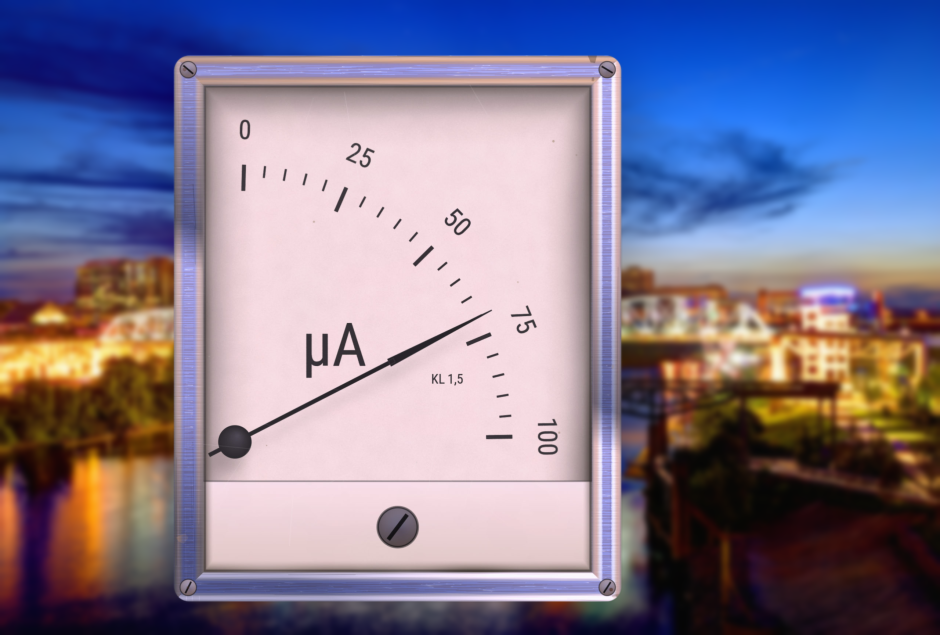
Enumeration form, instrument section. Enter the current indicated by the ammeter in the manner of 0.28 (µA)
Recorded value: 70 (µA)
